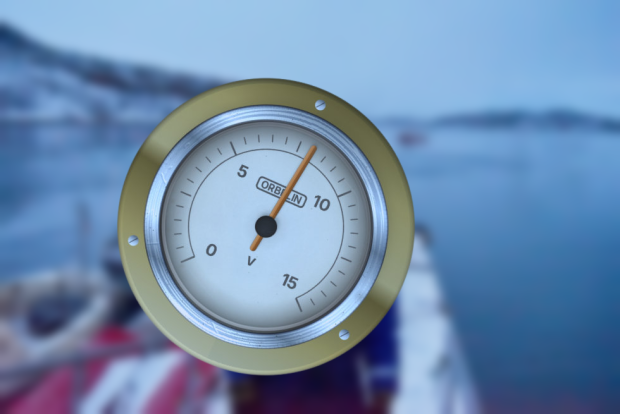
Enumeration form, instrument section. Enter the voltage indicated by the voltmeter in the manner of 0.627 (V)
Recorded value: 8 (V)
